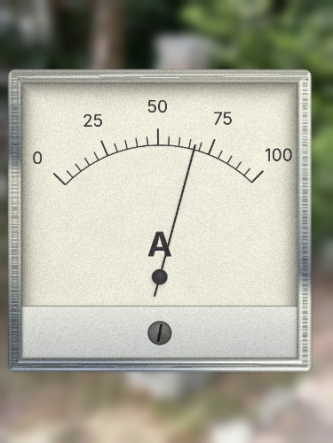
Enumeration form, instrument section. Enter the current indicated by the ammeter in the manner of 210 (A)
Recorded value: 67.5 (A)
